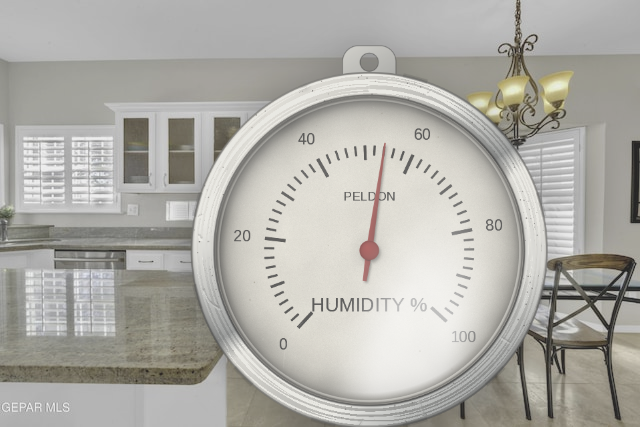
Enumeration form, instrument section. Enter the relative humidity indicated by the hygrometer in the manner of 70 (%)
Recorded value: 54 (%)
